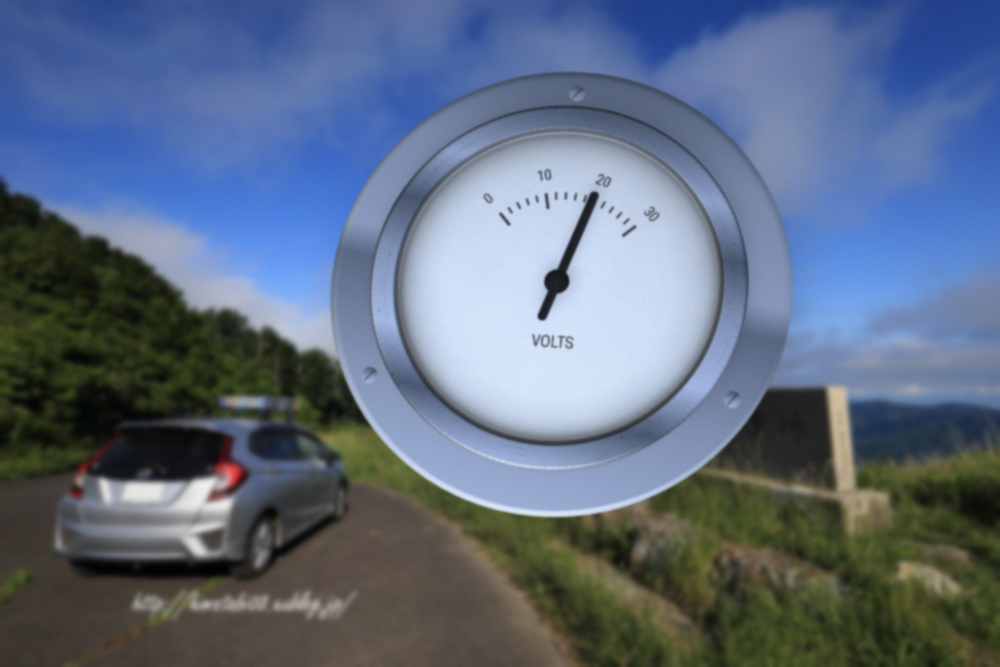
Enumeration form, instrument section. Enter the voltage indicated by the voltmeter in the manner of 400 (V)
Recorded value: 20 (V)
